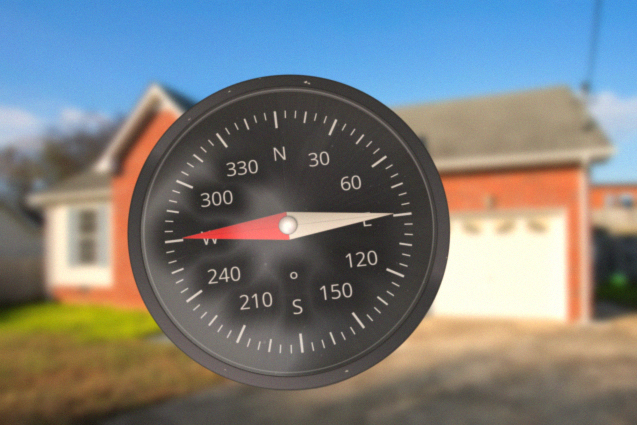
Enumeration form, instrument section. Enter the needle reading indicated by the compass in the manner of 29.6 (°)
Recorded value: 270 (°)
